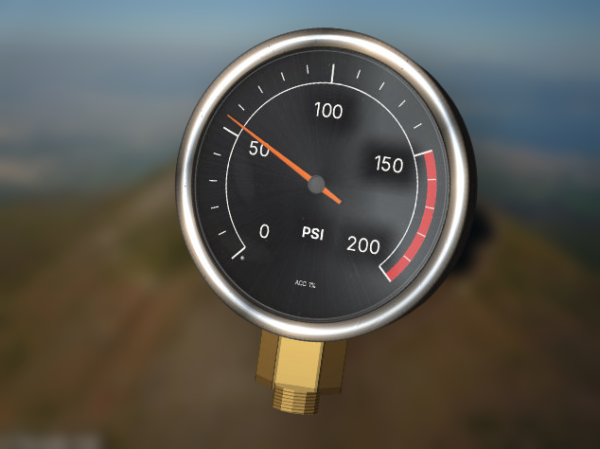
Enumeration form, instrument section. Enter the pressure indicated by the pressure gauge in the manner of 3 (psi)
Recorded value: 55 (psi)
